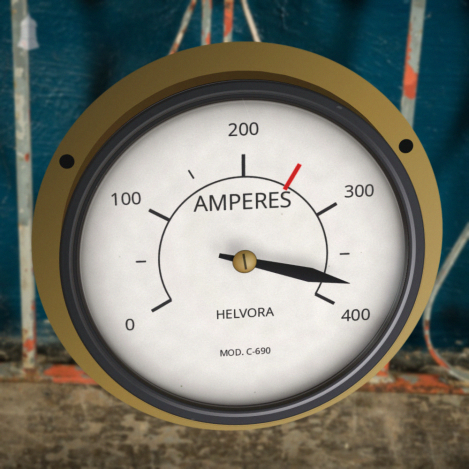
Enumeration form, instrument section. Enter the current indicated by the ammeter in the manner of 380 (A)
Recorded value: 375 (A)
